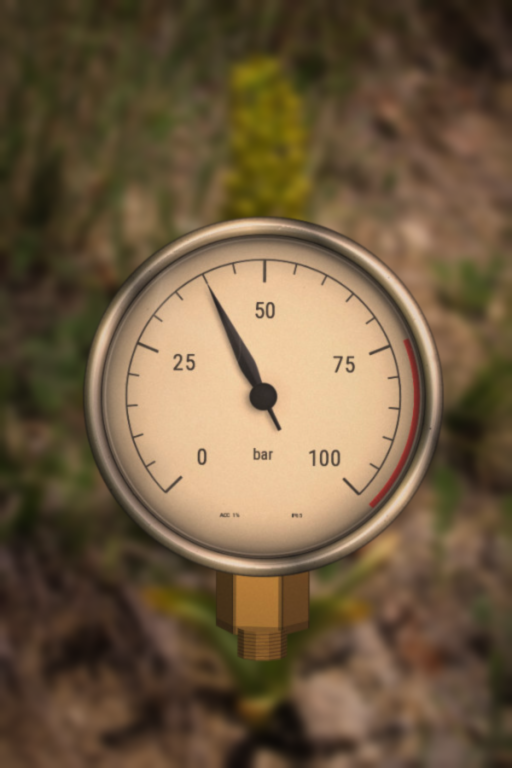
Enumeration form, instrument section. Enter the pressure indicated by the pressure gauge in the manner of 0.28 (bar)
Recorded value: 40 (bar)
